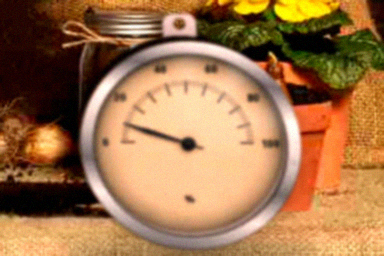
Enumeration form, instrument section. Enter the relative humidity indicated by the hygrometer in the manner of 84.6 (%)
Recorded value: 10 (%)
